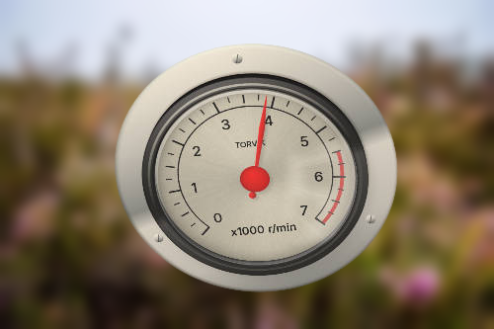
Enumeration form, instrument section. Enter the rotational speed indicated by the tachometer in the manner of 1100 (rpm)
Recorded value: 3875 (rpm)
